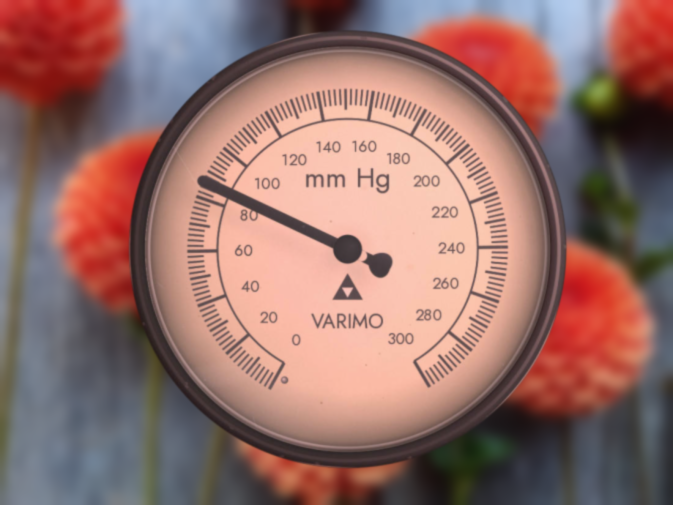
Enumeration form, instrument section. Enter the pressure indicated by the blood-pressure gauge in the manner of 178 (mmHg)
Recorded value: 86 (mmHg)
